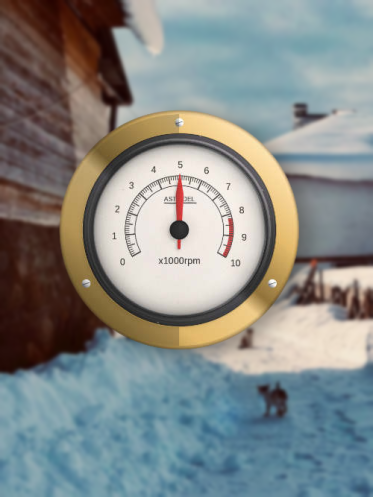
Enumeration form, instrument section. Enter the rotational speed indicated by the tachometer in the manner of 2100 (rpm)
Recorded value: 5000 (rpm)
